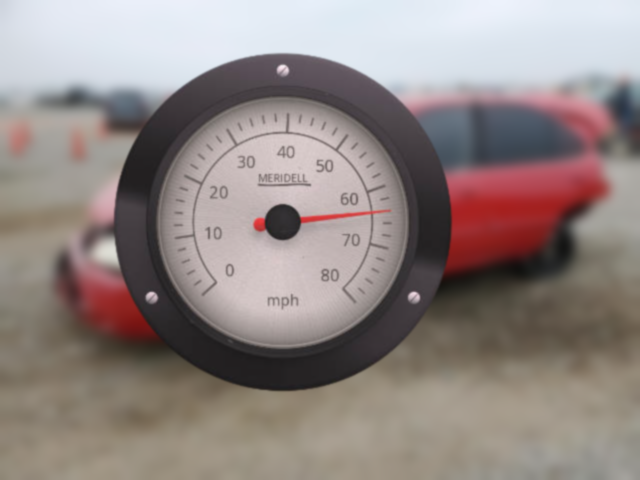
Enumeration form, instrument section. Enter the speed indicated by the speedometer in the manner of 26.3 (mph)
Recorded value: 64 (mph)
